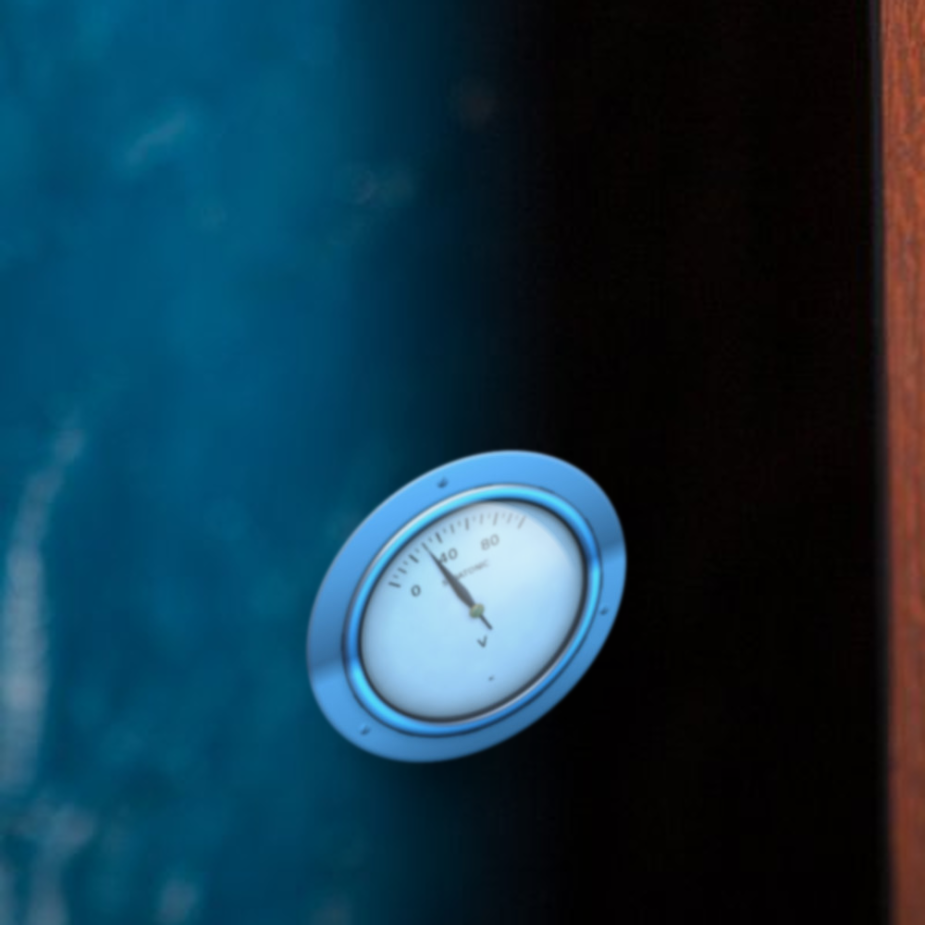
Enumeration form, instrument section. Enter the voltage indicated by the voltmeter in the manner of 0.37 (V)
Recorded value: 30 (V)
